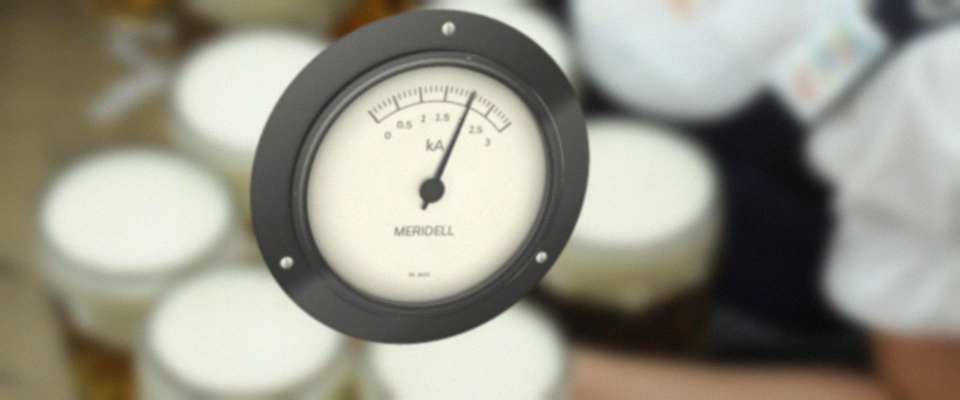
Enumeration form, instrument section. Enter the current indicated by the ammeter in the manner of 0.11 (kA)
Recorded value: 2 (kA)
